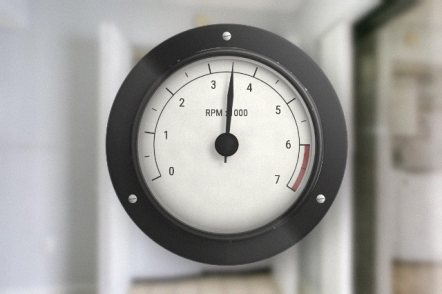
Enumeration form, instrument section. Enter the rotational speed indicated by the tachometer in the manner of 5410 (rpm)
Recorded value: 3500 (rpm)
